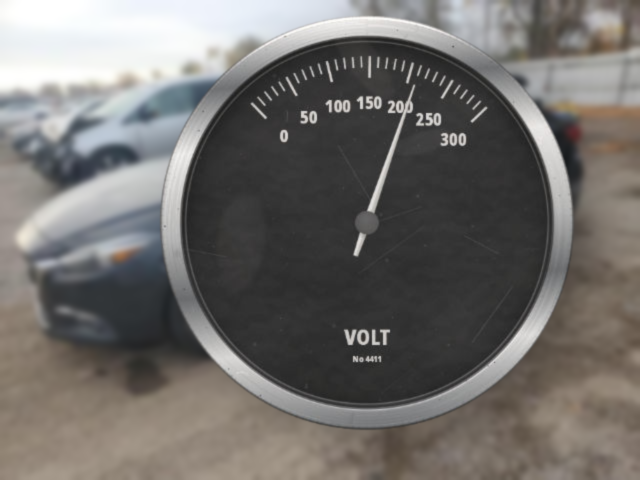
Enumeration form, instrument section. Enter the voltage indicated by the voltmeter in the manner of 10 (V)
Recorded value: 210 (V)
